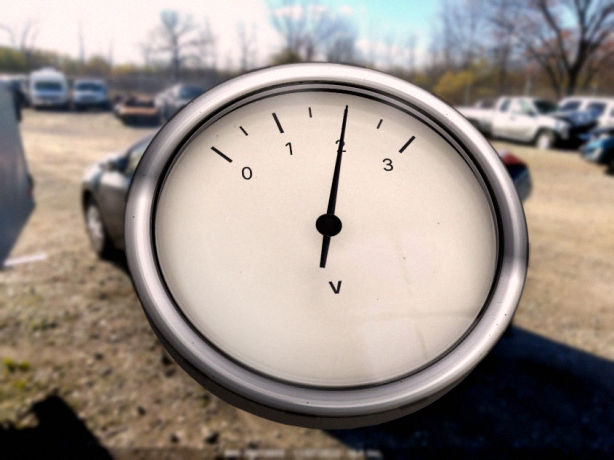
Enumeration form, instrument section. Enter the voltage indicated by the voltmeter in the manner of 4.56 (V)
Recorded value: 2 (V)
